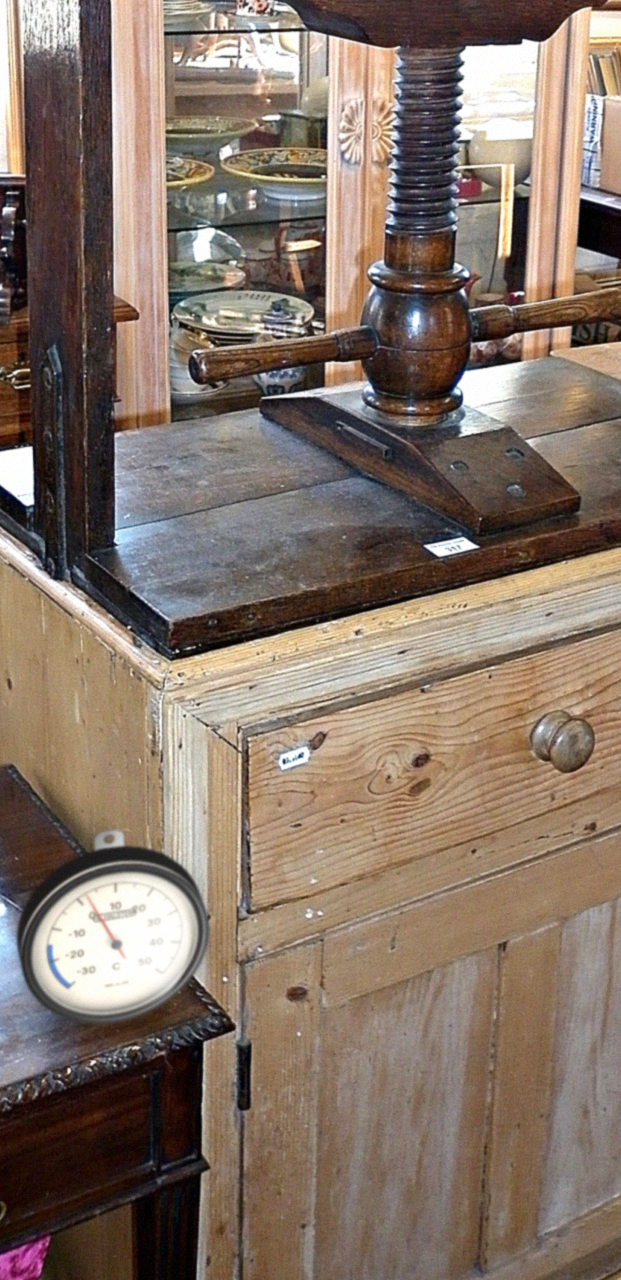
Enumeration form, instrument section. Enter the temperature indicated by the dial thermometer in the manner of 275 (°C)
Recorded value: 2.5 (°C)
